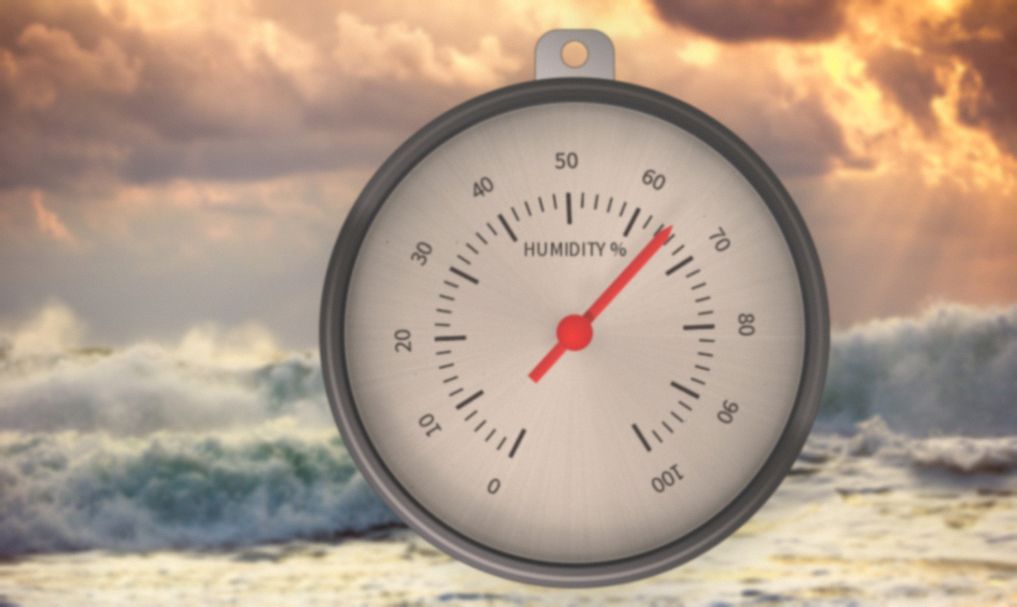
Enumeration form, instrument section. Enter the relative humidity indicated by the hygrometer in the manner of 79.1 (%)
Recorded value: 65 (%)
